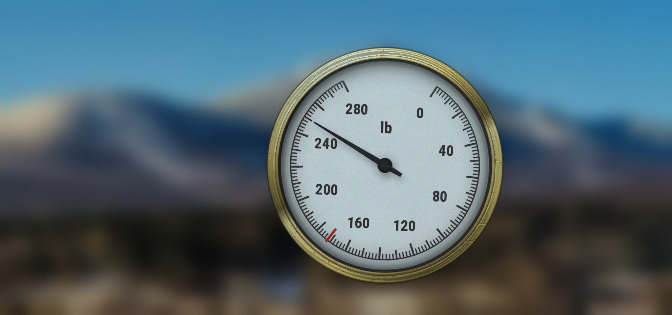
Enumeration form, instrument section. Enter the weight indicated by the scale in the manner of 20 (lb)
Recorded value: 250 (lb)
